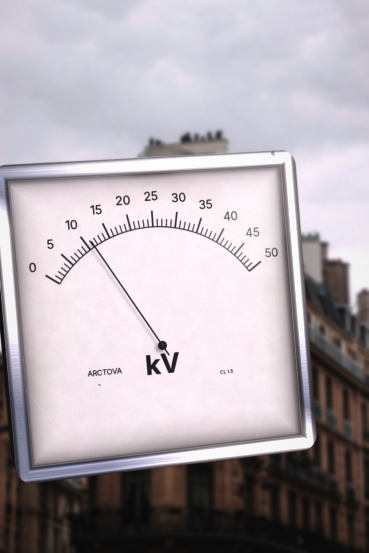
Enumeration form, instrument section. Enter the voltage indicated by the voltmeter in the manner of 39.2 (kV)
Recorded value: 11 (kV)
